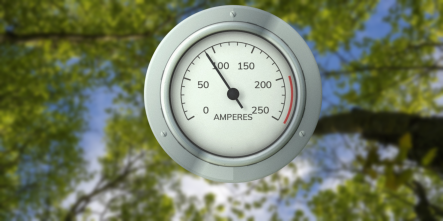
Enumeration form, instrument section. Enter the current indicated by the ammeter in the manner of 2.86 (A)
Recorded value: 90 (A)
